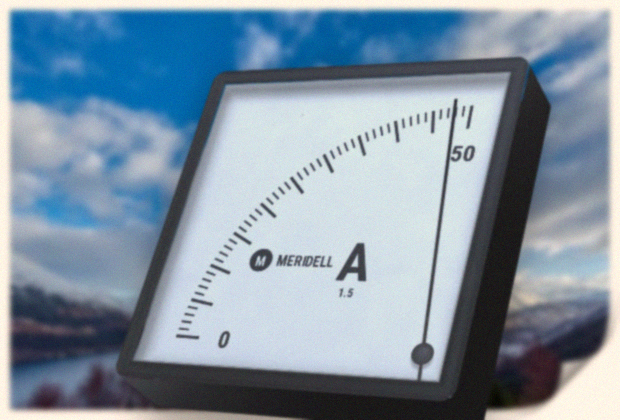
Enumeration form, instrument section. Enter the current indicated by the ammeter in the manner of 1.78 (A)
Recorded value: 48 (A)
